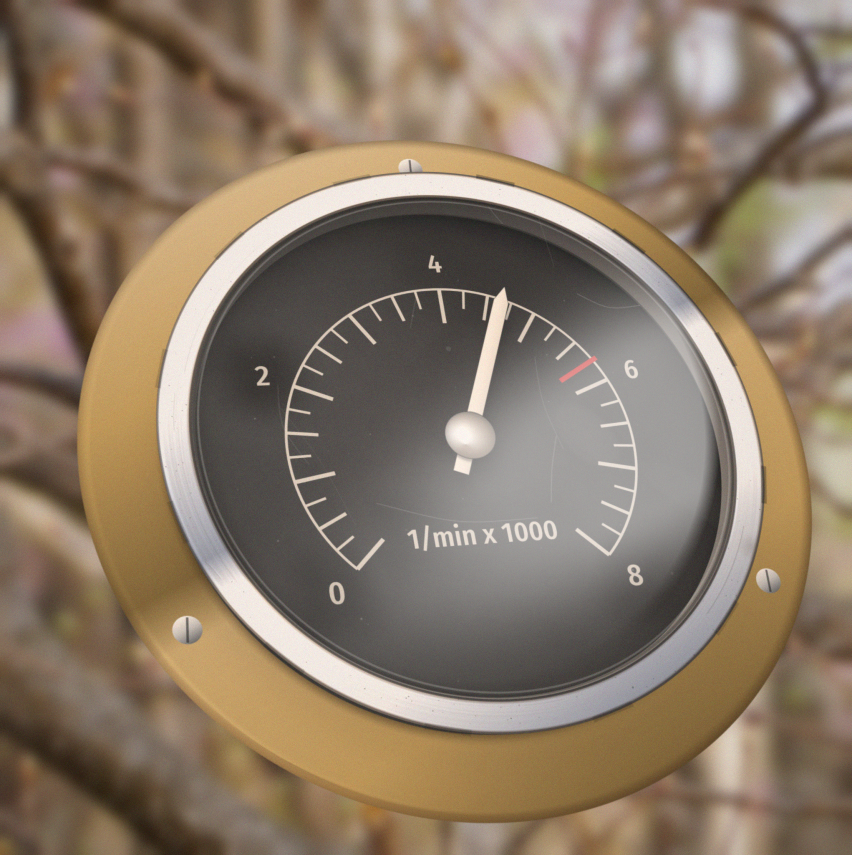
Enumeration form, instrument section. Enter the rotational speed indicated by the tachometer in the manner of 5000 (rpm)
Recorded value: 4625 (rpm)
